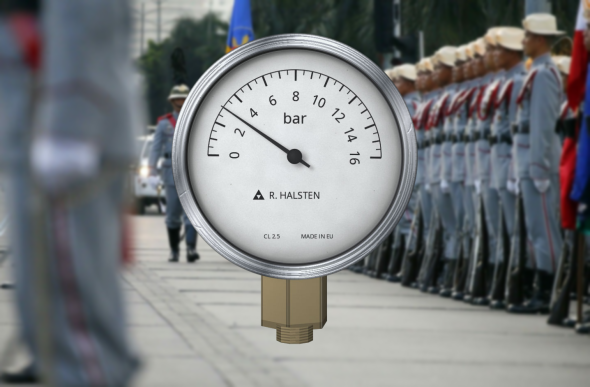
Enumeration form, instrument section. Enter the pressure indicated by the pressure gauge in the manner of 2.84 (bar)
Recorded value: 3 (bar)
